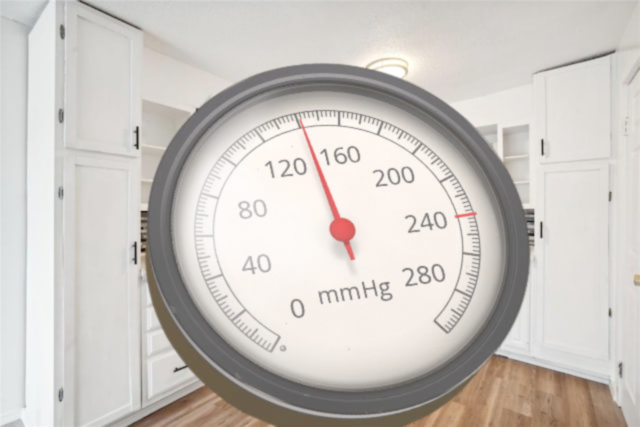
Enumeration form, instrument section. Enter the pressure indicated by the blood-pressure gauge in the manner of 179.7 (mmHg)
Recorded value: 140 (mmHg)
